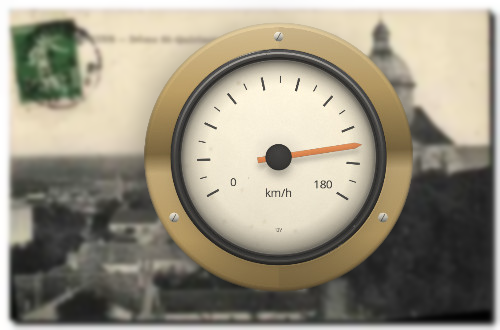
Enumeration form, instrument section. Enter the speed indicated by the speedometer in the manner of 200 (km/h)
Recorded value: 150 (km/h)
